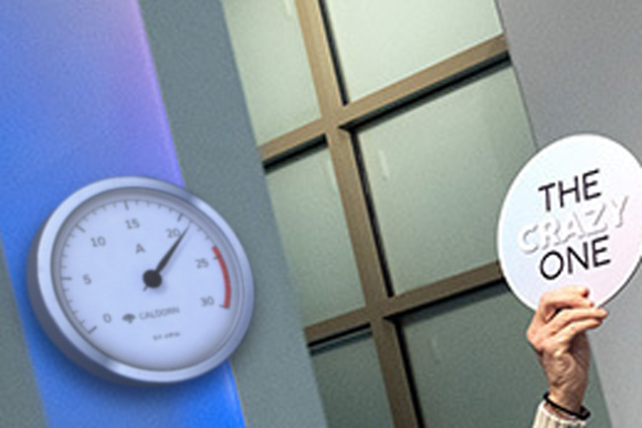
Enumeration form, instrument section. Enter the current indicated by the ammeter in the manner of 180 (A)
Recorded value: 21 (A)
